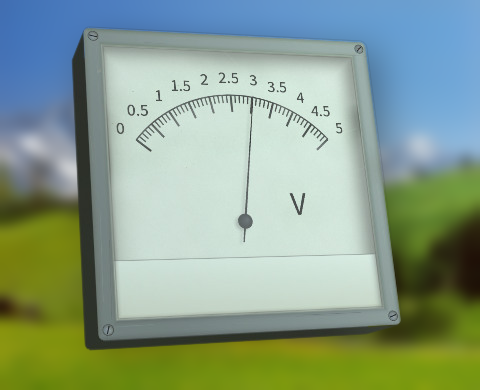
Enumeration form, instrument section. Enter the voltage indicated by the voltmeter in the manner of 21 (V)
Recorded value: 3 (V)
